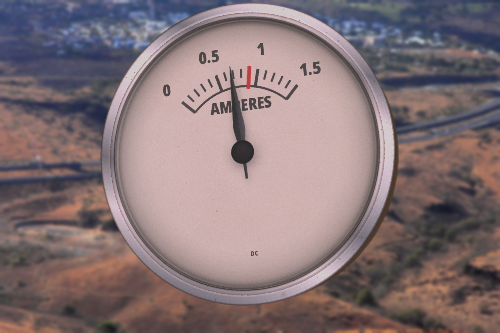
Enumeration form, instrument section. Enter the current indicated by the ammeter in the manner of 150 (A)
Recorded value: 0.7 (A)
